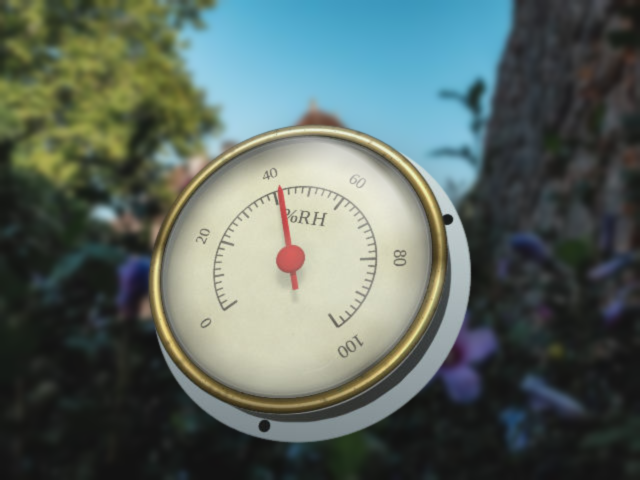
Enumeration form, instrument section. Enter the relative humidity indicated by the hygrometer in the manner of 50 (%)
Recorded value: 42 (%)
